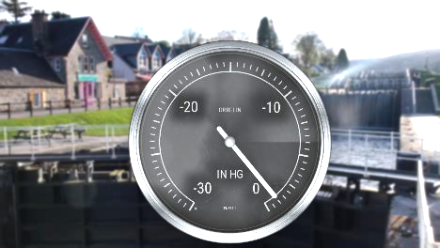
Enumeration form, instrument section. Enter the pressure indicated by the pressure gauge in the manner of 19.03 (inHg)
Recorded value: -1 (inHg)
